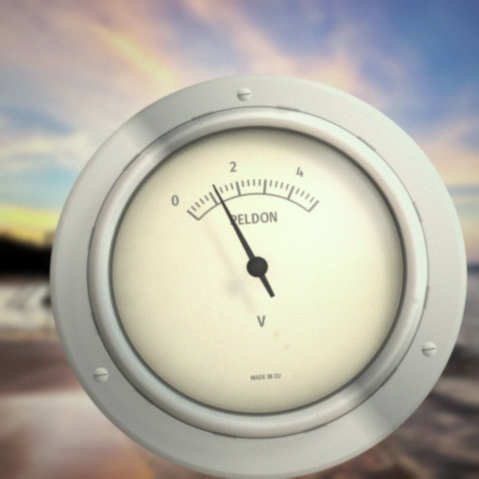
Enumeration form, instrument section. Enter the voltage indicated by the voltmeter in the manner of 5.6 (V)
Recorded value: 1.2 (V)
